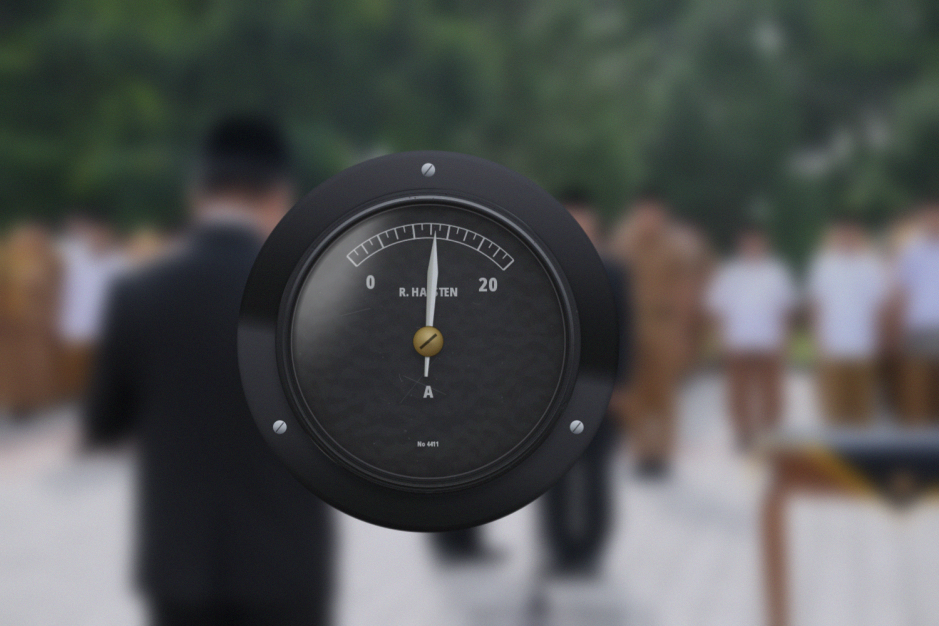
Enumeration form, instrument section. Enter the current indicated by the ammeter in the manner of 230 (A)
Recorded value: 10.5 (A)
